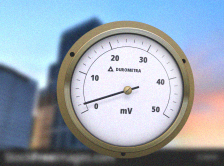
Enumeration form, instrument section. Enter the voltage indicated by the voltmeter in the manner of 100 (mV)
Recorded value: 2 (mV)
